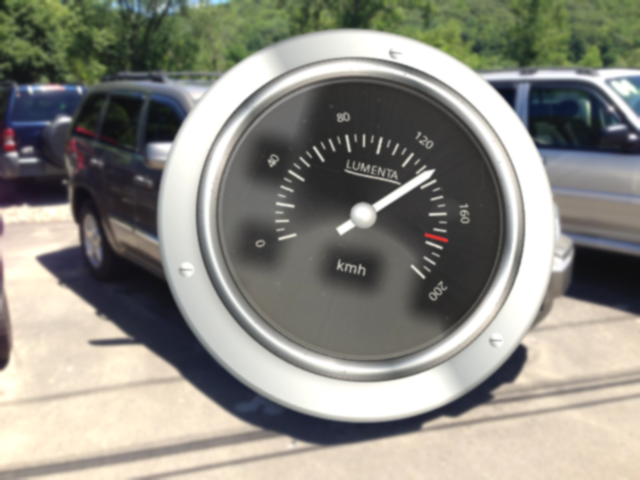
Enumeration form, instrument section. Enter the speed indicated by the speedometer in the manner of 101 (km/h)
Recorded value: 135 (km/h)
